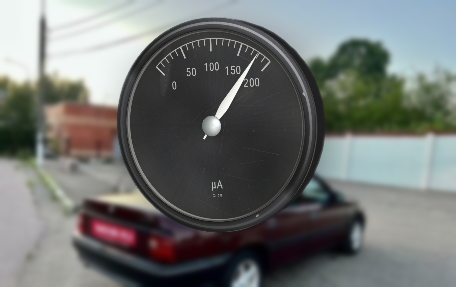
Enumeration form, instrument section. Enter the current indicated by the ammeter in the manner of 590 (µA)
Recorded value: 180 (µA)
